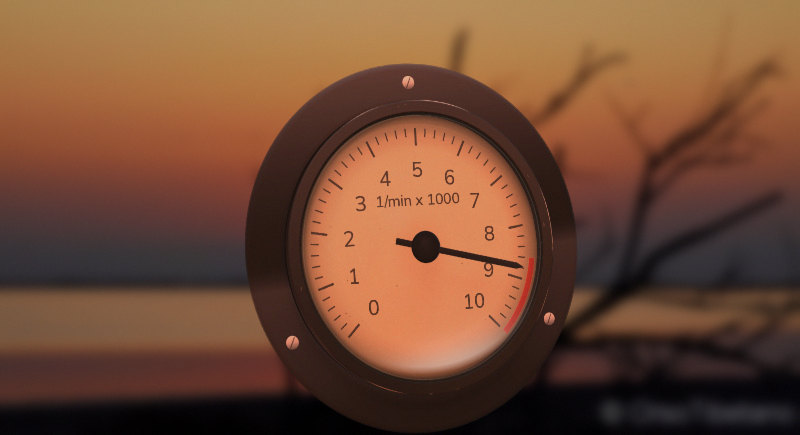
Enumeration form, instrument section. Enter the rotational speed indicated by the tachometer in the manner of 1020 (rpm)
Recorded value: 8800 (rpm)
